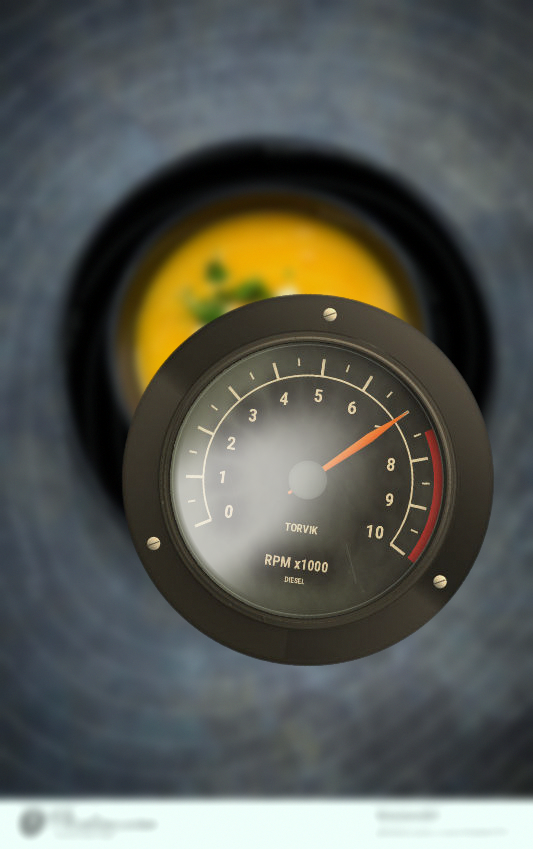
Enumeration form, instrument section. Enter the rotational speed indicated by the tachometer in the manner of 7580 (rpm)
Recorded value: 7000 (rpm)
